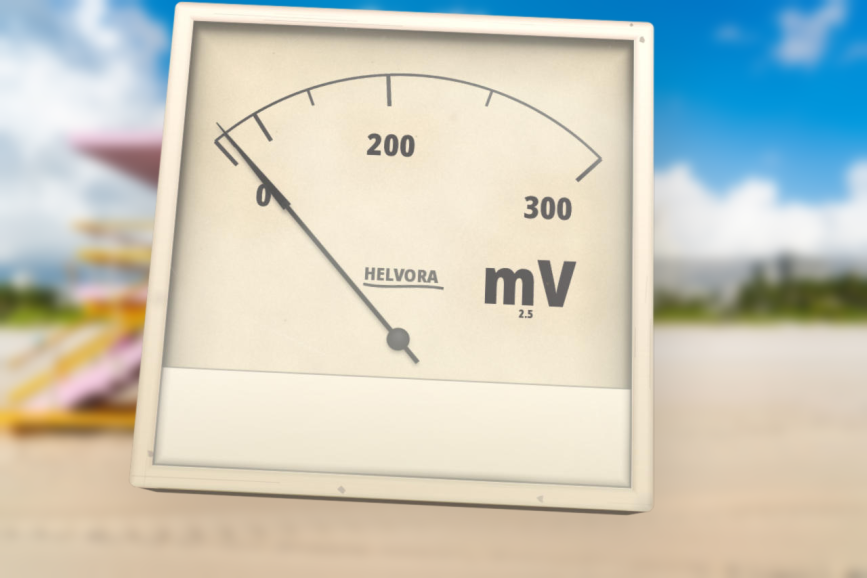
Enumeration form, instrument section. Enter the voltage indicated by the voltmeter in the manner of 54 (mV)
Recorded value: 50 (mV)
